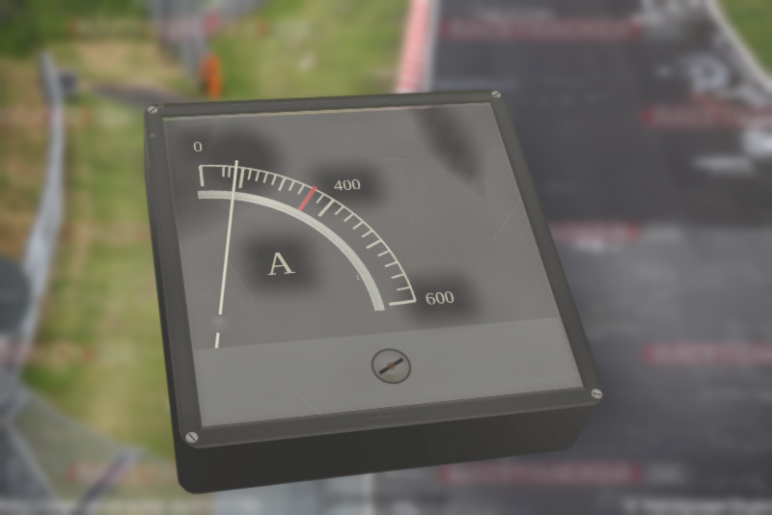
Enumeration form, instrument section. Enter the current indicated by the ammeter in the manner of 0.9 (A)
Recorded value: 180 (A)
